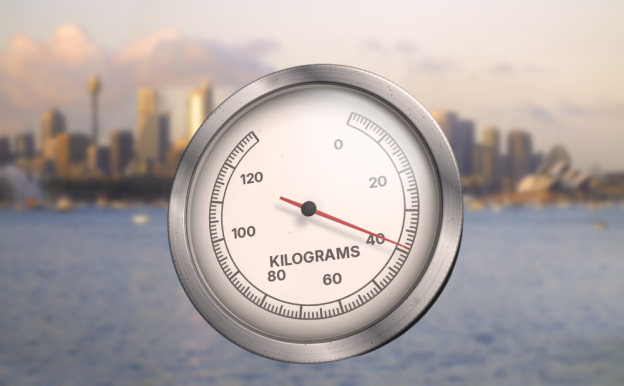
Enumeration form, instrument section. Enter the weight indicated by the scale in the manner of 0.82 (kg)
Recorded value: 39 (kg)
